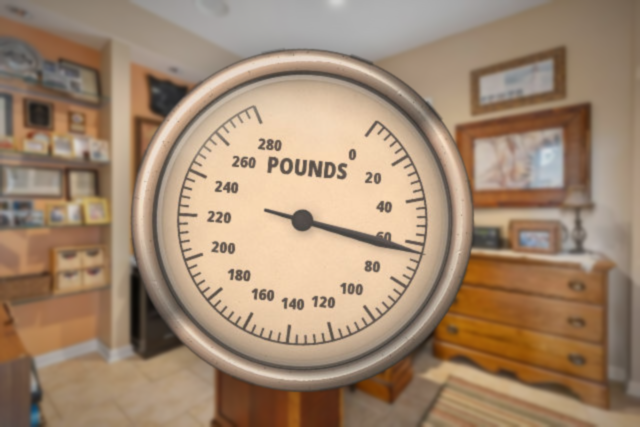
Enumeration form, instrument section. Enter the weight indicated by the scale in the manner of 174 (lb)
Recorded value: 64 (lb)
